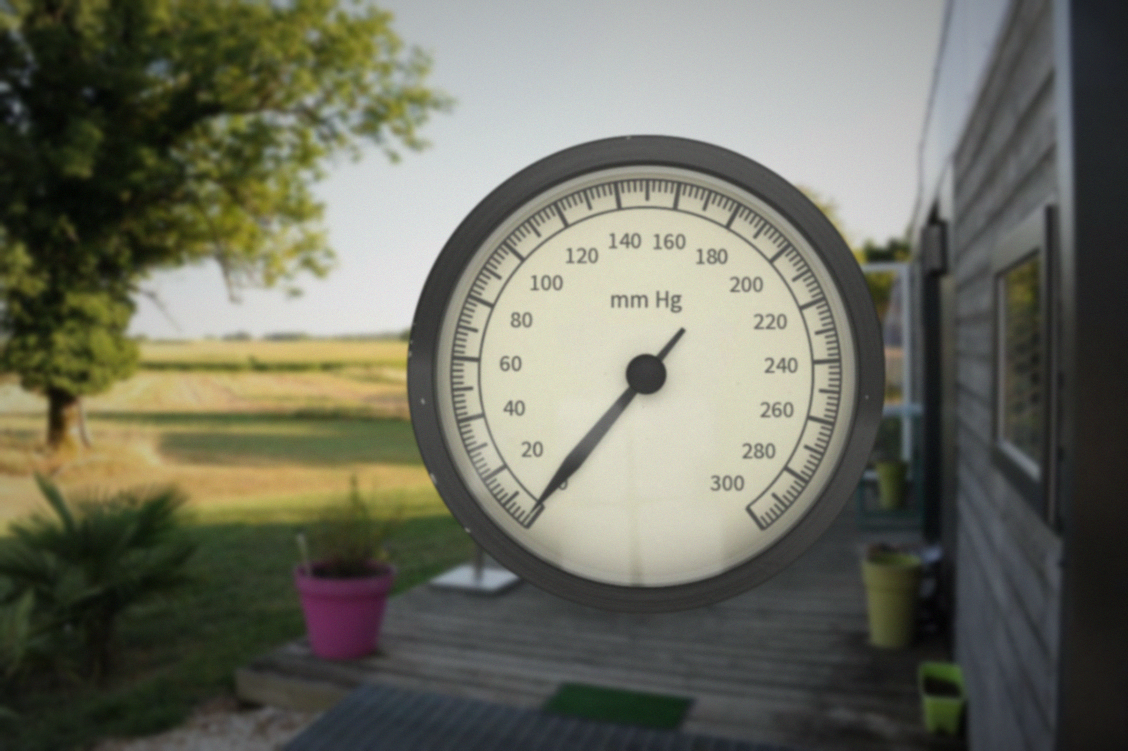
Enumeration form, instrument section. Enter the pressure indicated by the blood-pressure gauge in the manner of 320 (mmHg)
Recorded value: 2 (mmHg)
